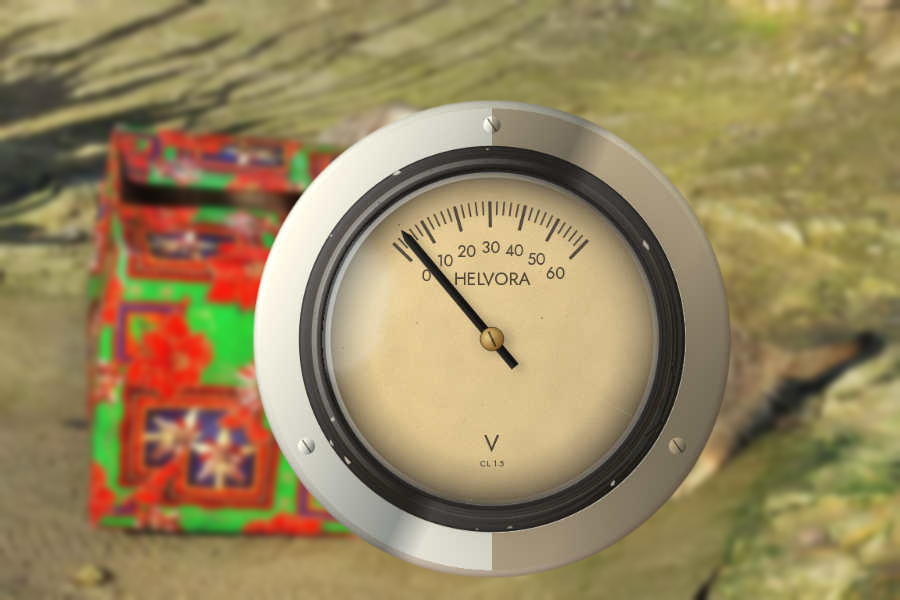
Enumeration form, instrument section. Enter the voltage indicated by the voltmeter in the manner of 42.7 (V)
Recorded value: 4 (V)
